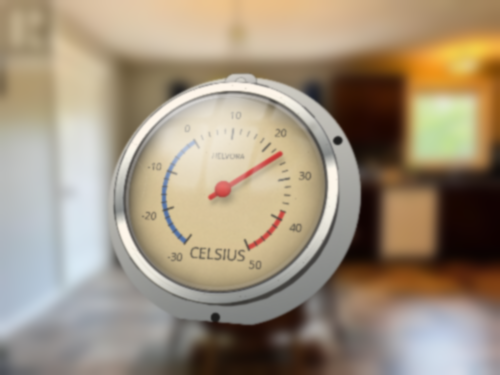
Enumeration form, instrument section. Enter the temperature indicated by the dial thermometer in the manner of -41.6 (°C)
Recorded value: 24 (°C)
